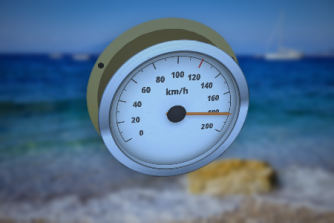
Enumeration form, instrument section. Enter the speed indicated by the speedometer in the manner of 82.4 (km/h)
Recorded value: 180 (km/h)
